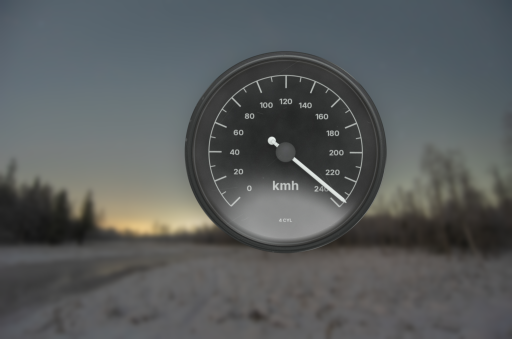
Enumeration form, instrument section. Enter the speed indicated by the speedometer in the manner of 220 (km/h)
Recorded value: 235 (km/h)
